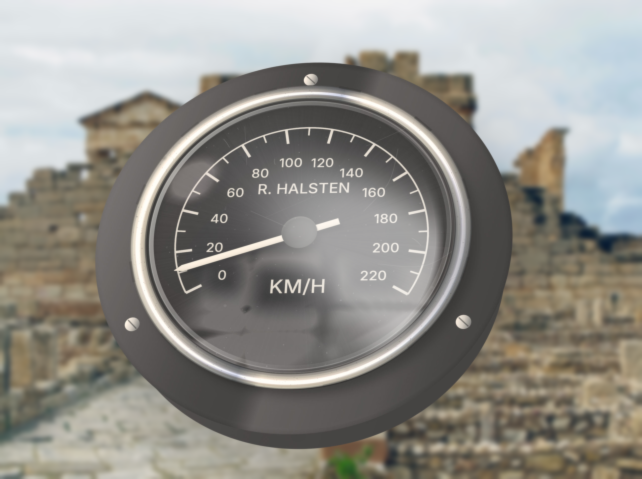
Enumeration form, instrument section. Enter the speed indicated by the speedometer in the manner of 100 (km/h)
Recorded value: 10 (km/h)
